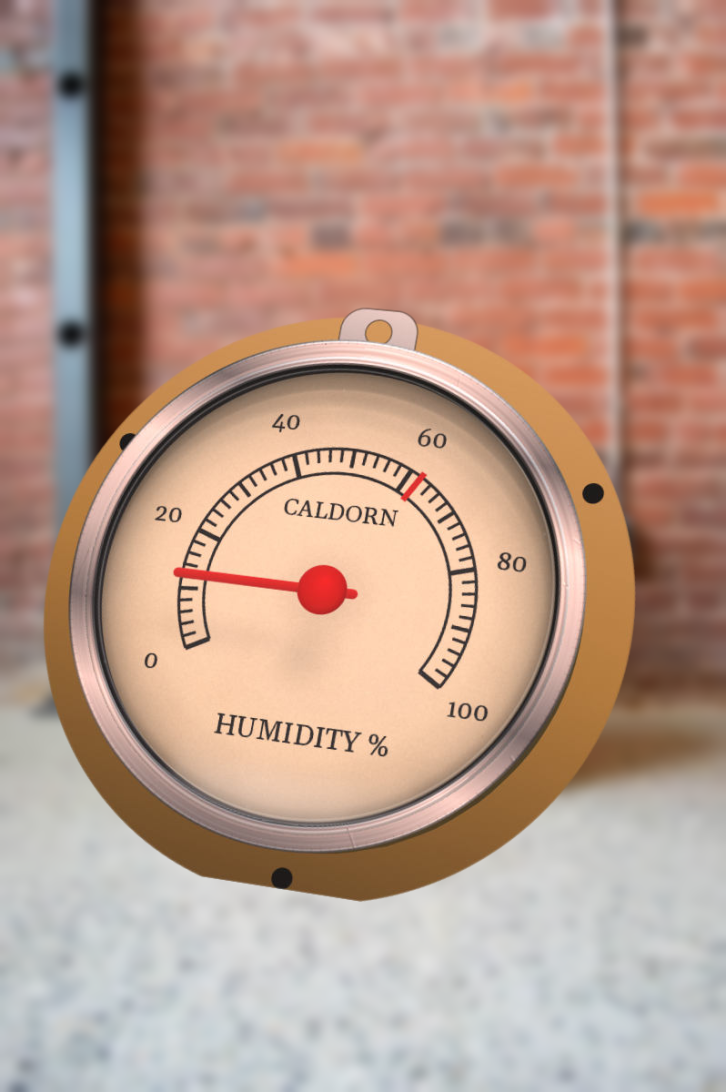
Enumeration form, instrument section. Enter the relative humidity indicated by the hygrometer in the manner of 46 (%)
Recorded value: 12 (%)
